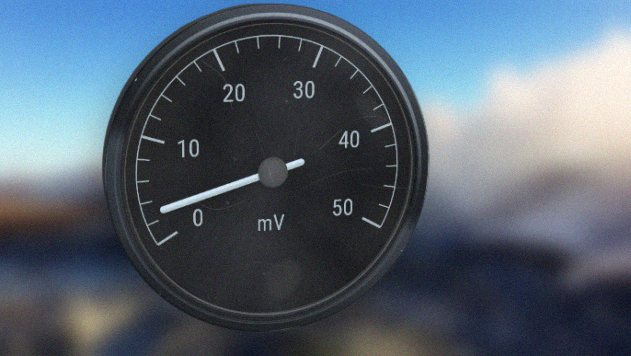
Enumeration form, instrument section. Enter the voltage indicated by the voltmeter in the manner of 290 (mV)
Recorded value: 3 (mV)
